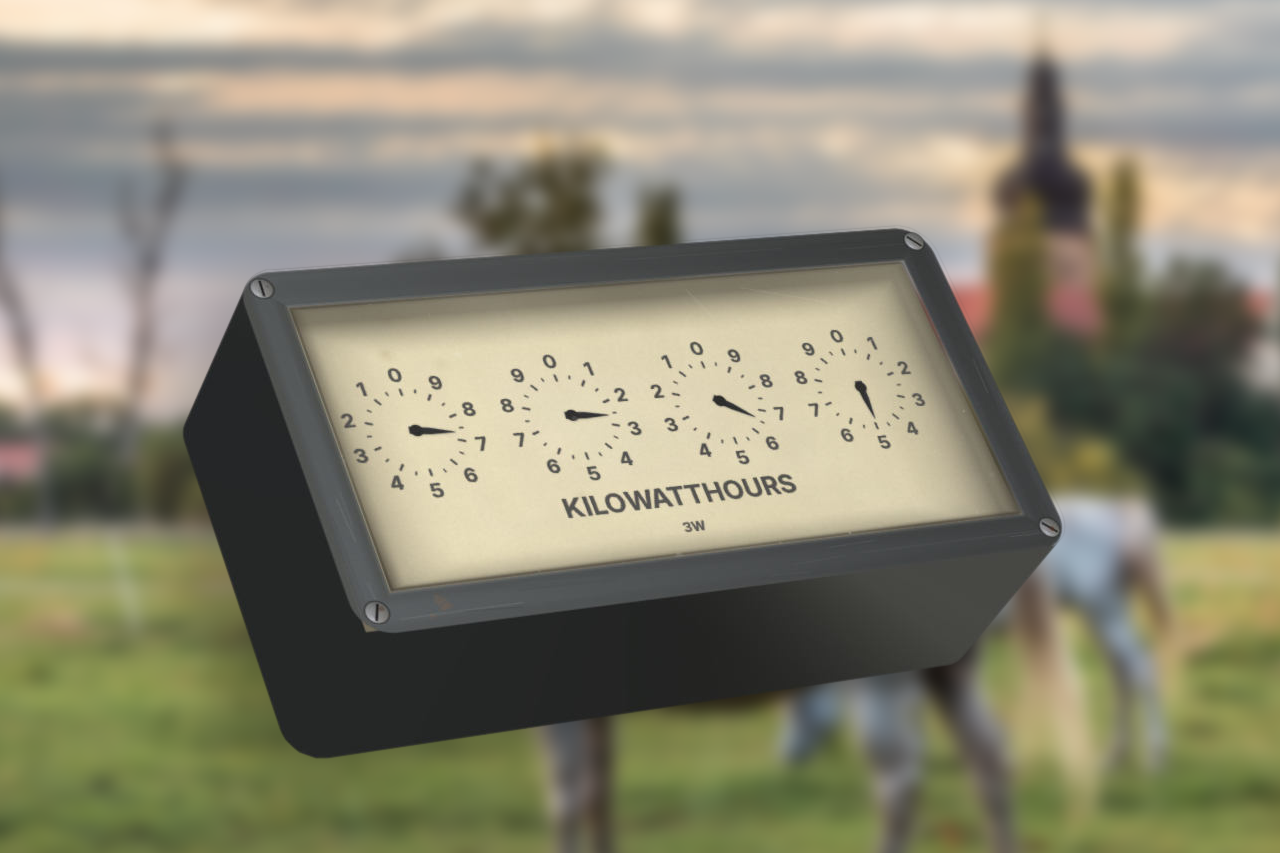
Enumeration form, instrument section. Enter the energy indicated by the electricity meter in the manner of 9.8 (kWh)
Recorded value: 7265 (kWh)
